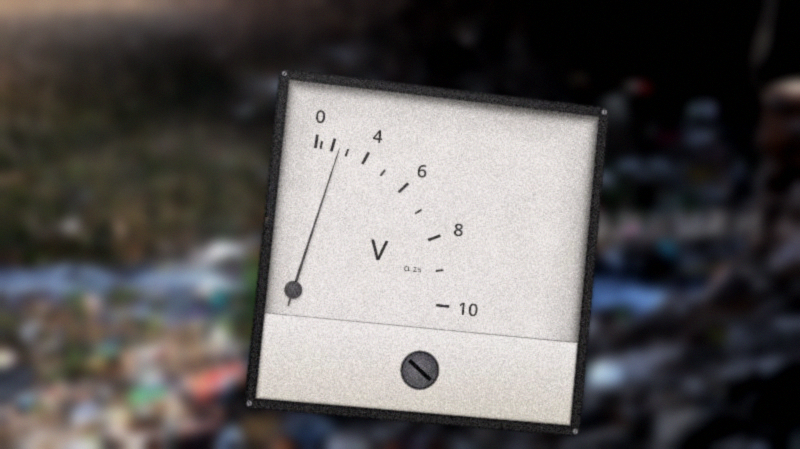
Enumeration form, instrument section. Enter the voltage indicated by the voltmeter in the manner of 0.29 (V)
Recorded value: 2.5 (V)
